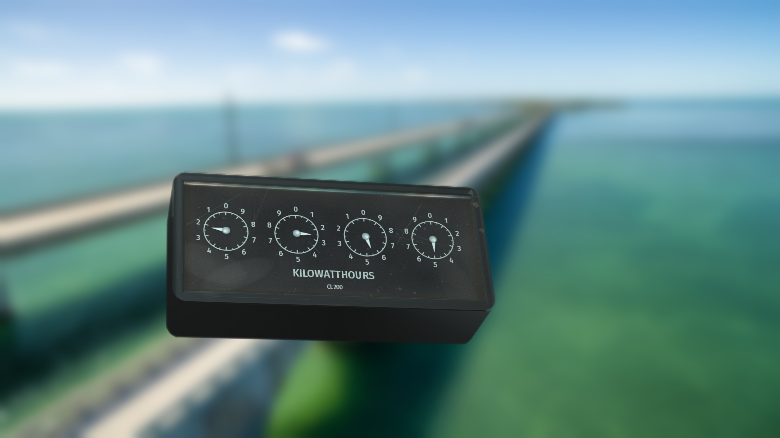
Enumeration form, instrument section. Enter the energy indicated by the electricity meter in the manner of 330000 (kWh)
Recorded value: 2255 (kWh)
